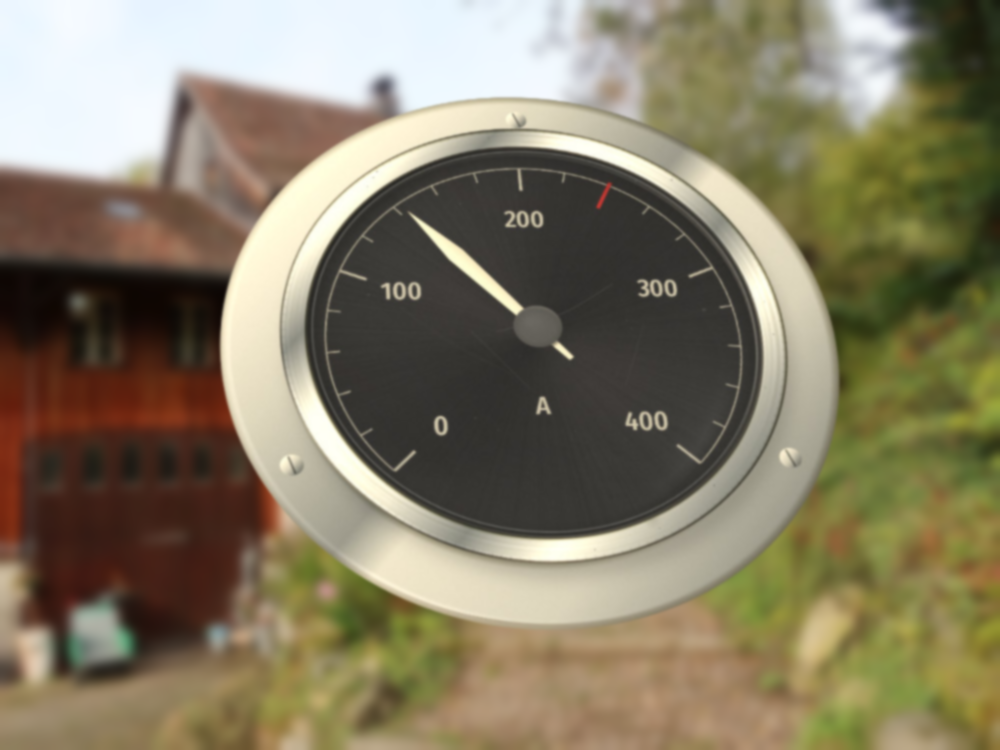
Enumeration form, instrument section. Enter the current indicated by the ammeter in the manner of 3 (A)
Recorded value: 140 (A)
